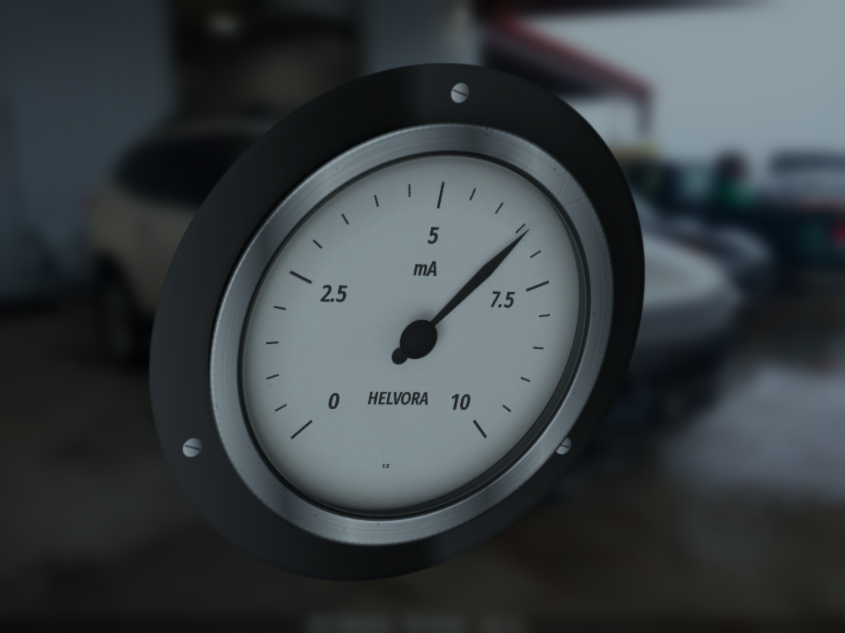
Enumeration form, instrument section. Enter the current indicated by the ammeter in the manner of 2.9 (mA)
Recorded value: 6.5 (mA)
